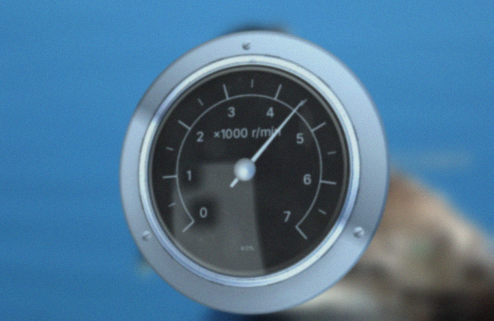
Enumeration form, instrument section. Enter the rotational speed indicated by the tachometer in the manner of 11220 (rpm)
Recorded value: 4500 (rpm)
